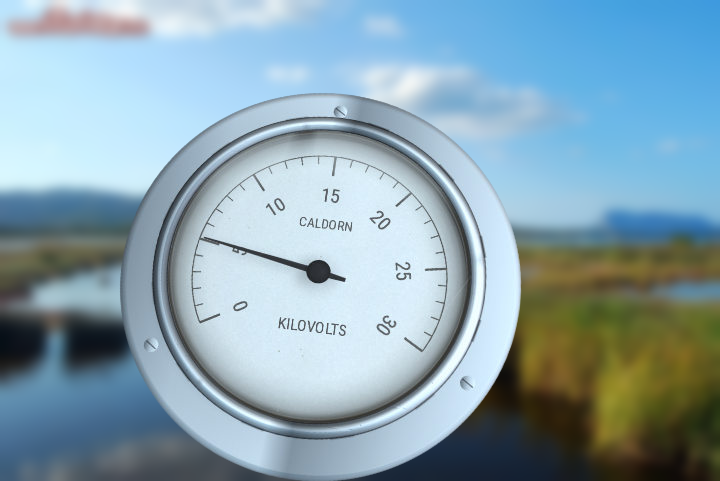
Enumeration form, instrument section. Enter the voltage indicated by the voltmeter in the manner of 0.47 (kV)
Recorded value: 5 (kV)
